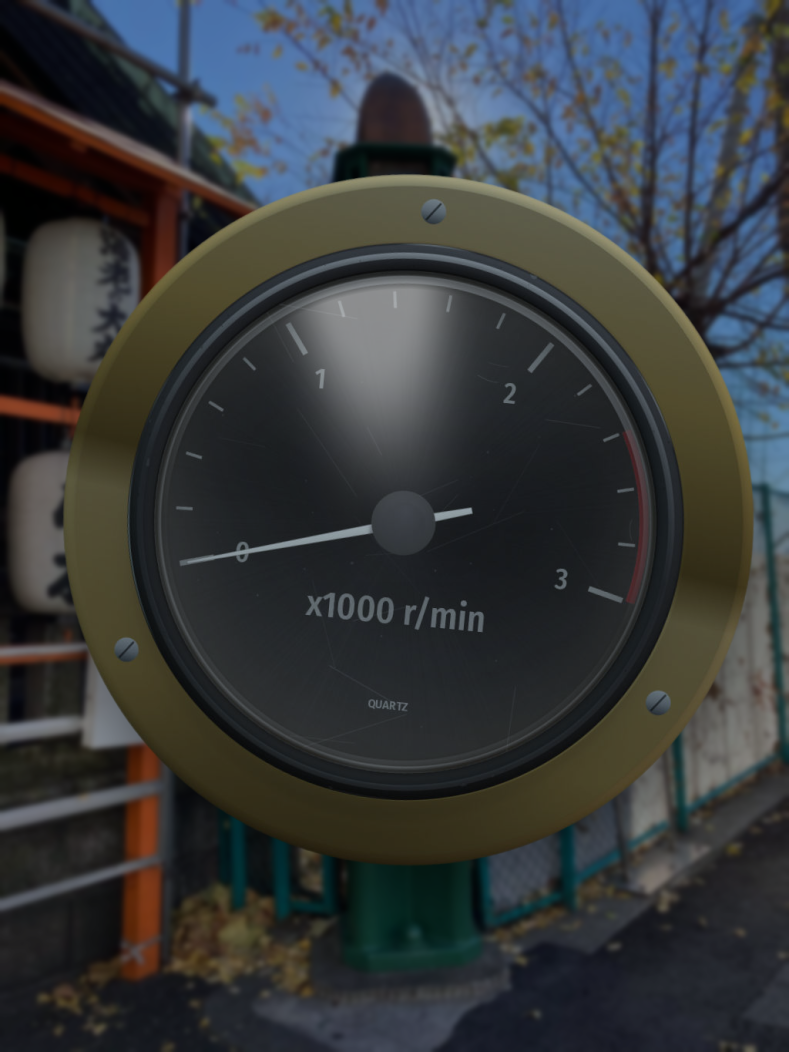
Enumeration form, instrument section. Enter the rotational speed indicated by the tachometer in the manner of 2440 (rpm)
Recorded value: 0 (rpm)
